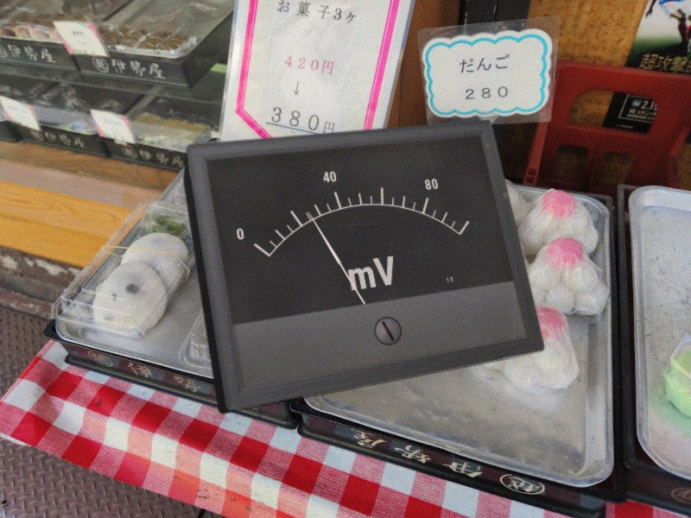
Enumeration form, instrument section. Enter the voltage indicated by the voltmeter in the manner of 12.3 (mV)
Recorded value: 25 (mV)
